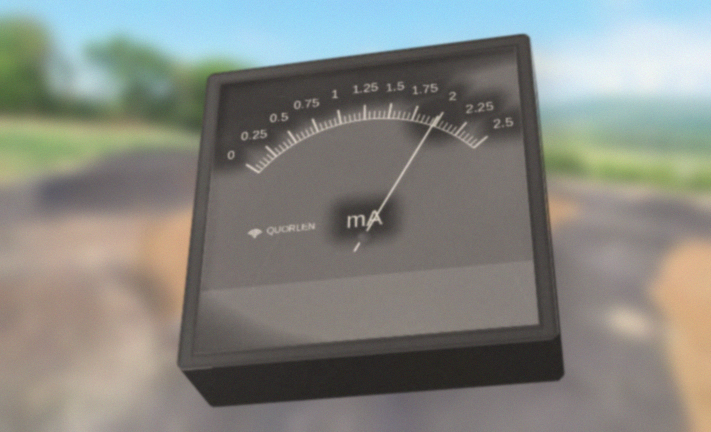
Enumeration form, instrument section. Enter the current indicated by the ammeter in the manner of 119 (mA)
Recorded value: 2 (mA)
